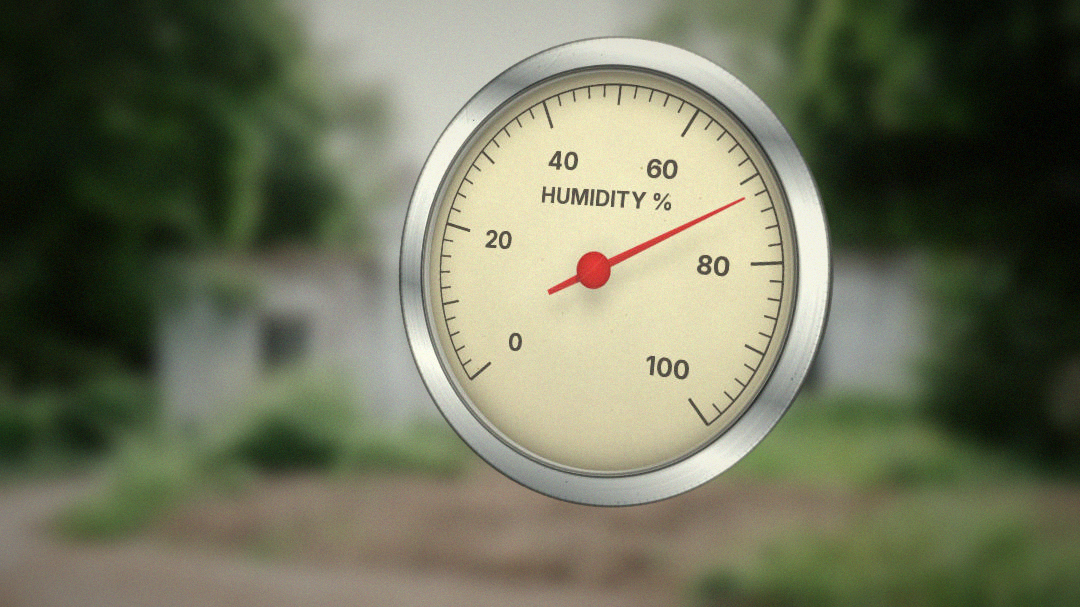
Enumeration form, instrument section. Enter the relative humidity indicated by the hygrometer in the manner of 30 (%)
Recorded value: 72 (%)
